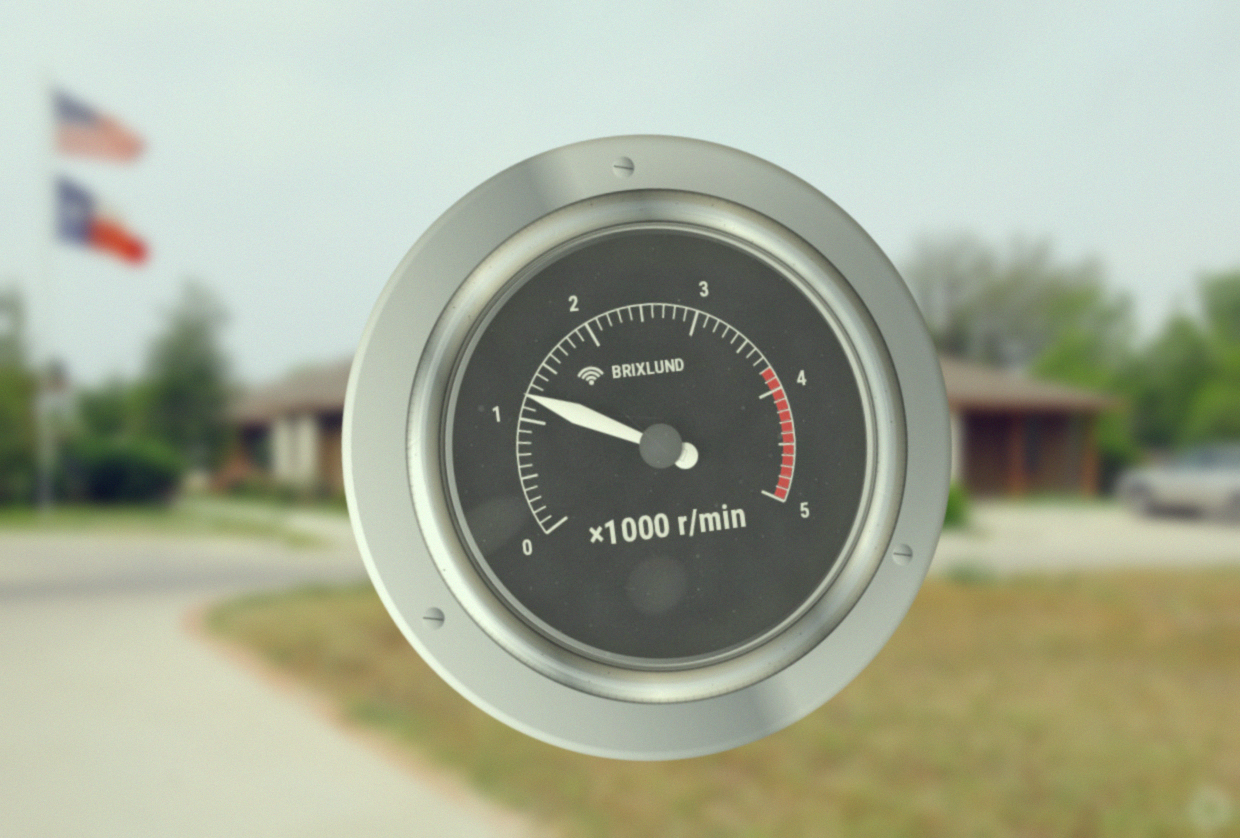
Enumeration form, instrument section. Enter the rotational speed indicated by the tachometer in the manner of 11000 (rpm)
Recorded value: 1200 (rpm)
